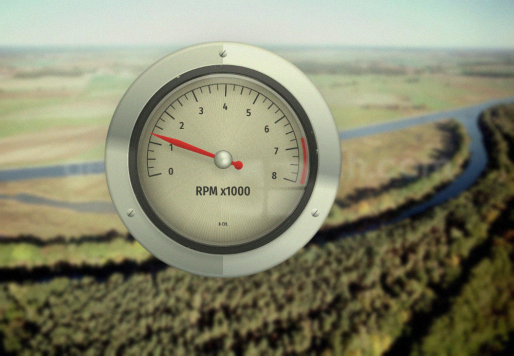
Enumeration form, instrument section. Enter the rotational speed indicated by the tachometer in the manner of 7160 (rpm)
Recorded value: 1250 (rpm)
